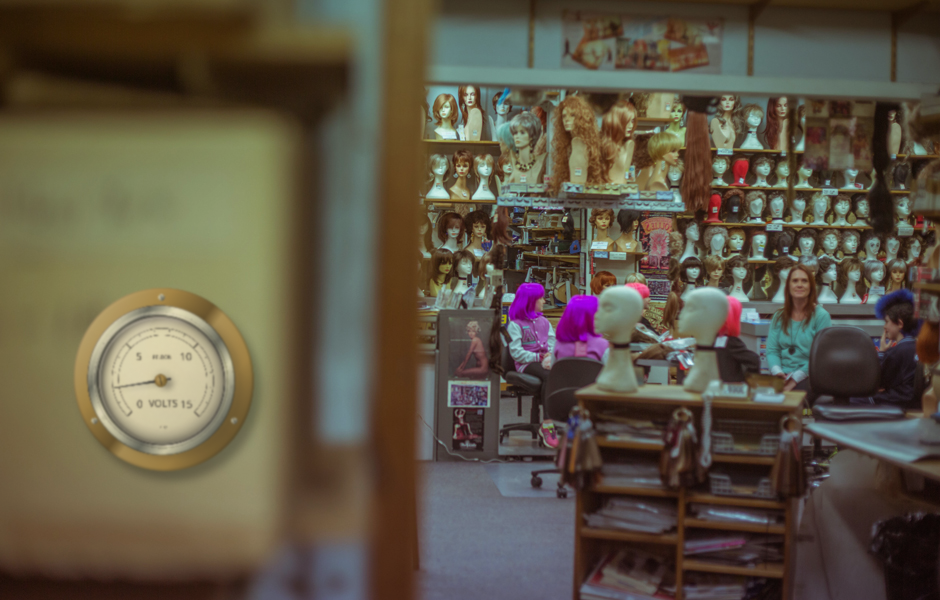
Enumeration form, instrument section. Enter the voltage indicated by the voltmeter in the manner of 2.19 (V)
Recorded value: 2 (V)
